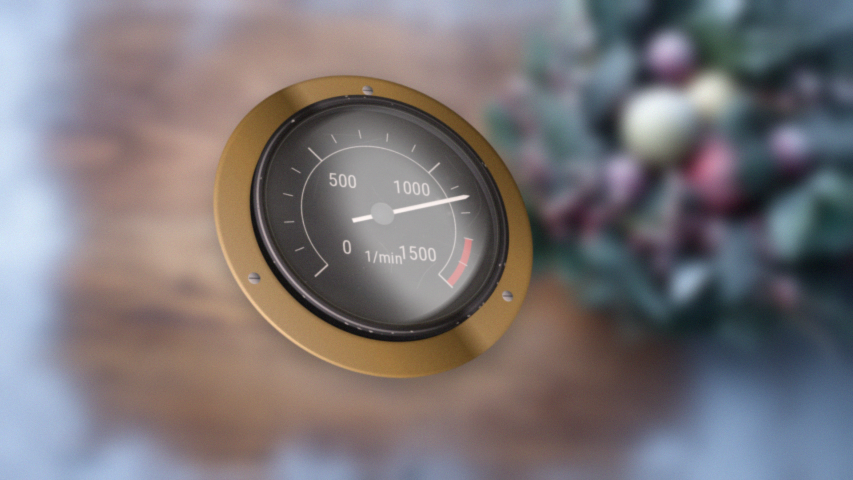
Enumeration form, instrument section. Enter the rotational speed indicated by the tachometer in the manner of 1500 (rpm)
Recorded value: 1150 (rpm)
